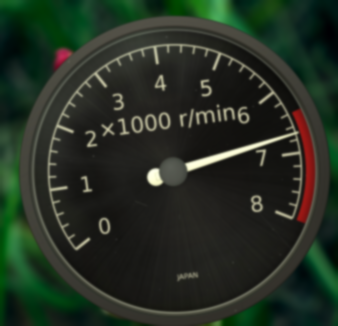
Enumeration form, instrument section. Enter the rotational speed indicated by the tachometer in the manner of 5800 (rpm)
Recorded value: 6700 (rpm)
